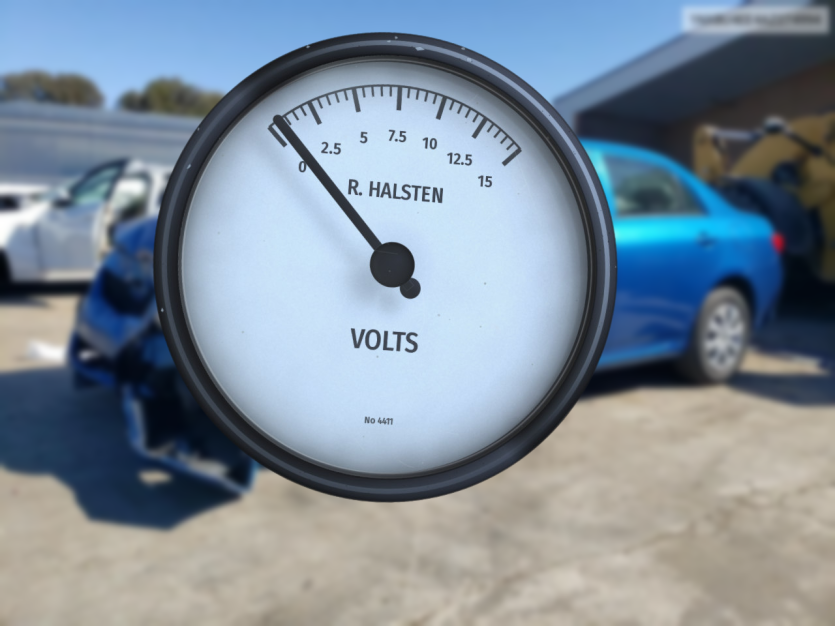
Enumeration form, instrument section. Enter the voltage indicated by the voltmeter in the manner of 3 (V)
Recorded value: 0.5 (V)
